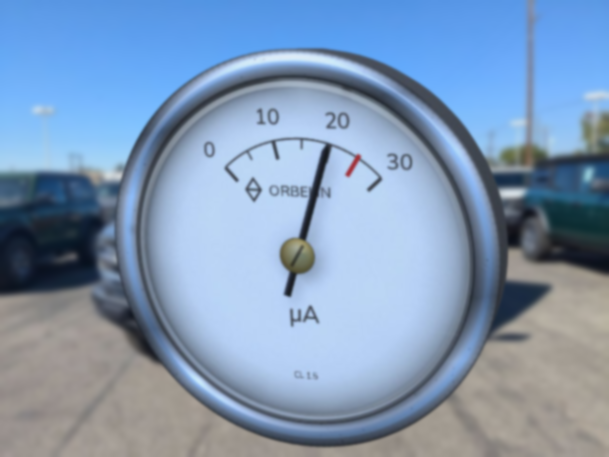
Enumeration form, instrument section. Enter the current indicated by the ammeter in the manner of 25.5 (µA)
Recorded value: 20 (µA)
